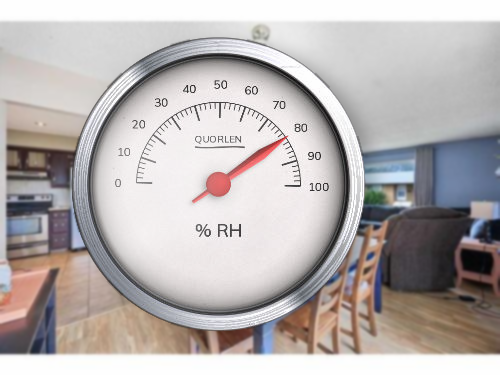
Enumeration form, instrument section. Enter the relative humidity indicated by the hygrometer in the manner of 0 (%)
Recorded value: 80 (%)
